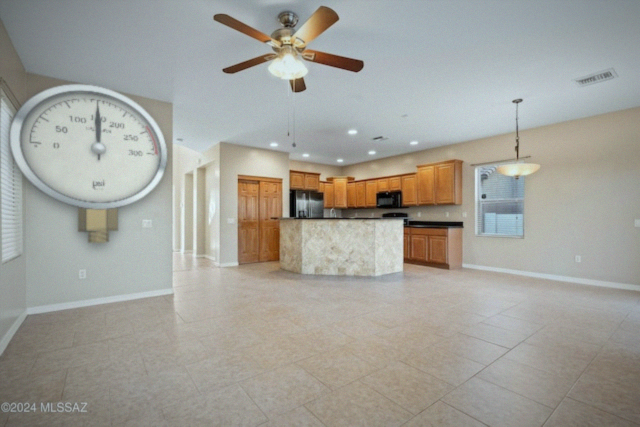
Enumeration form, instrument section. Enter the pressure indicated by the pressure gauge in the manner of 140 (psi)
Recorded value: 150 (psi)
